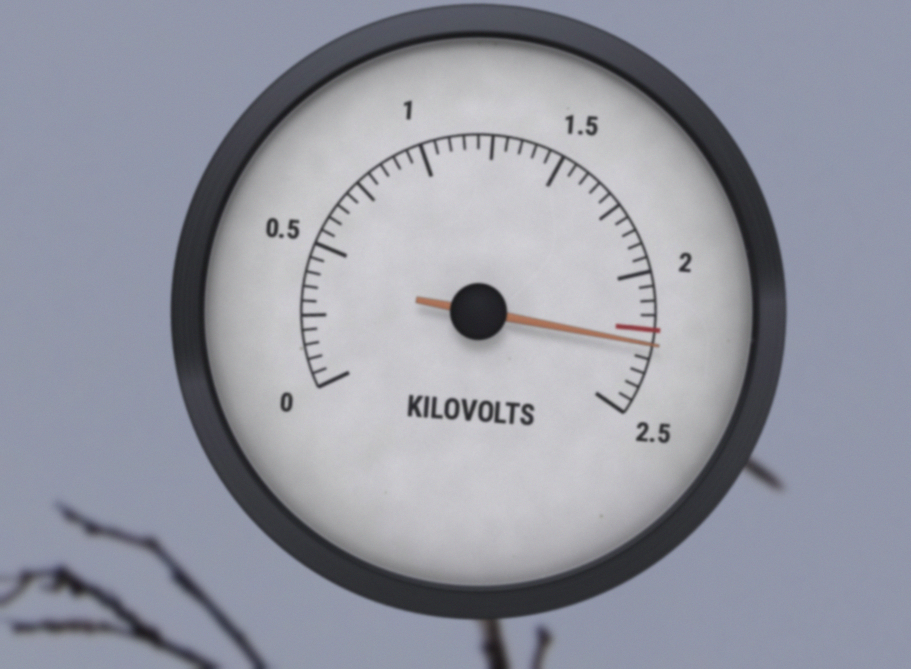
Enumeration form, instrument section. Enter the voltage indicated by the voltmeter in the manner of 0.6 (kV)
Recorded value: 2.25 (kV)
